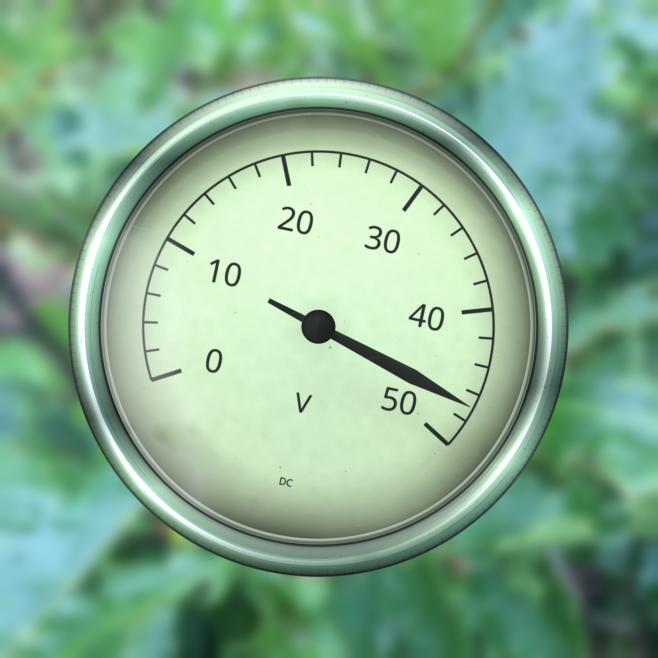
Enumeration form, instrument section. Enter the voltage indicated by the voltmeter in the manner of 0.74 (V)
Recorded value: 47 (V)
